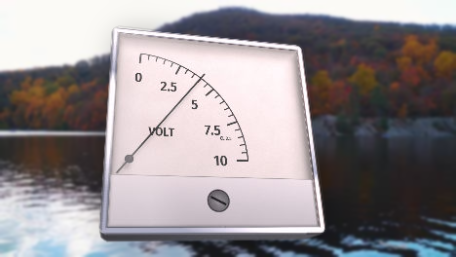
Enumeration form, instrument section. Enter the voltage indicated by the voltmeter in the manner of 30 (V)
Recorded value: 4 (V)
